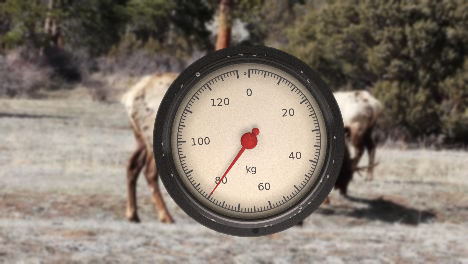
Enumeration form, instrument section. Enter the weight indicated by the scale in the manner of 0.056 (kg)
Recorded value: 80 (kg)
